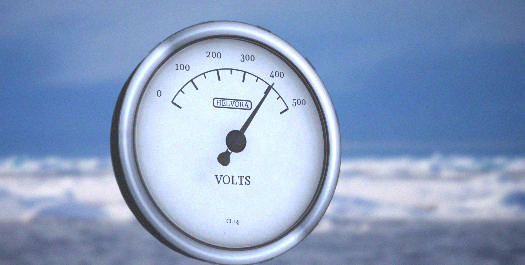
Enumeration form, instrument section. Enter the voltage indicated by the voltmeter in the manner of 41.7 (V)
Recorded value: 400 (V)
